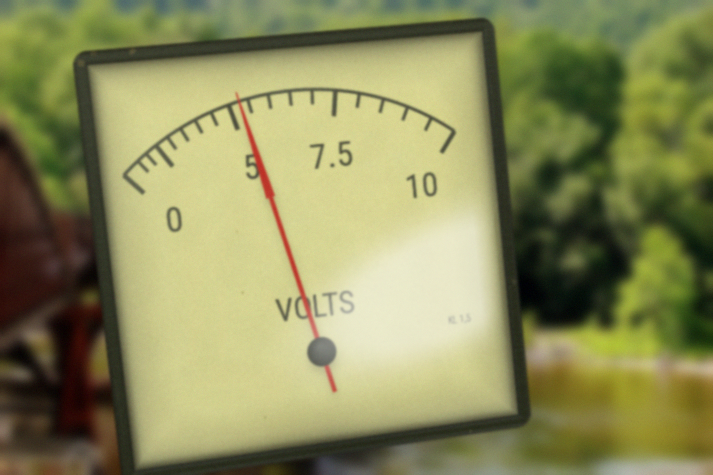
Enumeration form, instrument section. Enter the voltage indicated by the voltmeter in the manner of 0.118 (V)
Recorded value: 5.25 (V)
